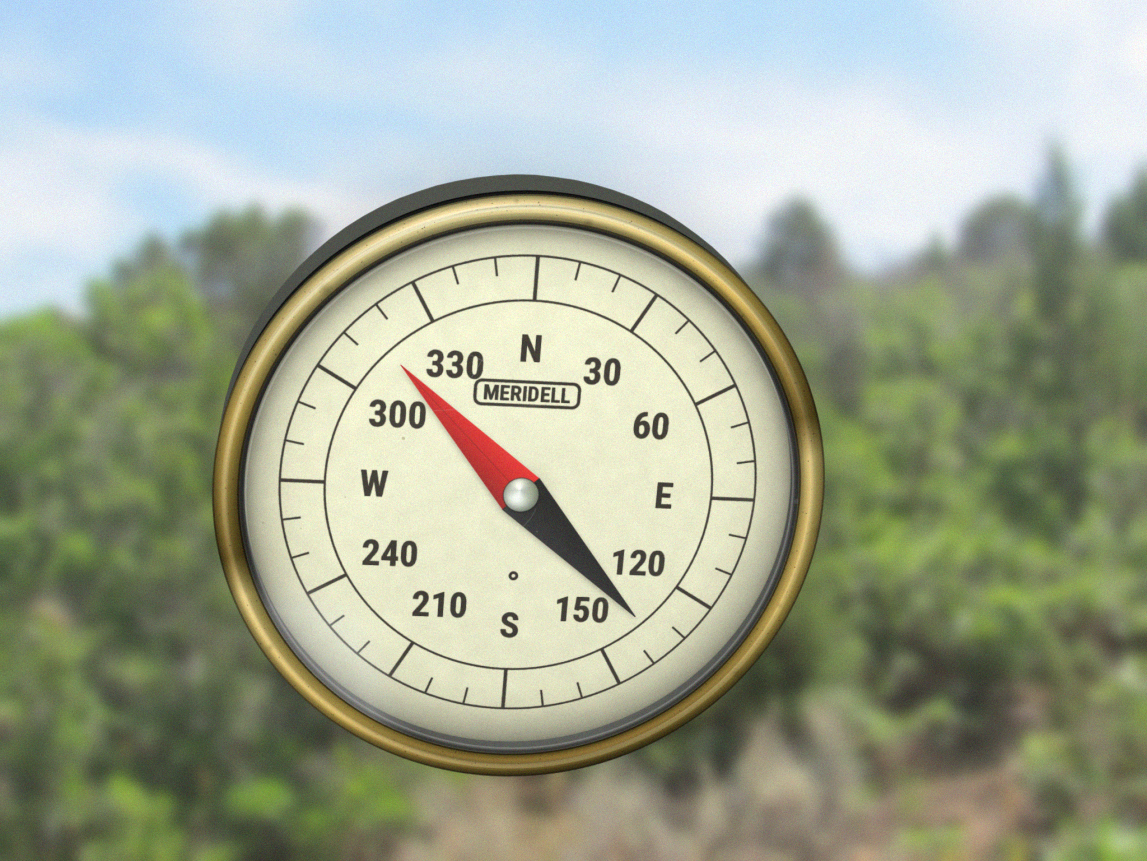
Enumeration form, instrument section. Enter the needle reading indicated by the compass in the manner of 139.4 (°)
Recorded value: 315 (°)
